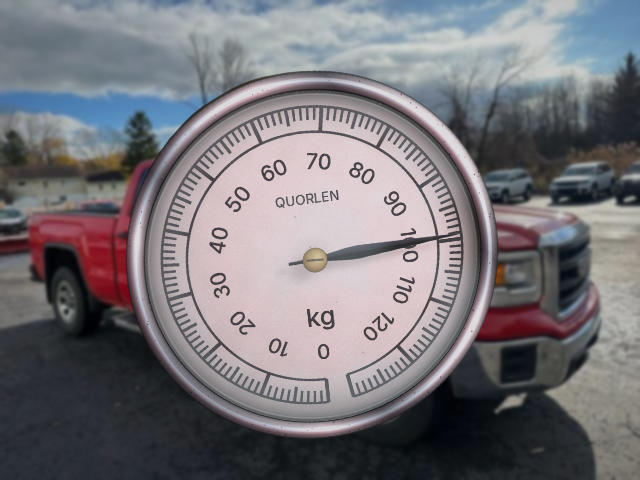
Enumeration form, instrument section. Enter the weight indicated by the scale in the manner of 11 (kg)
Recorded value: 99 (kg)
